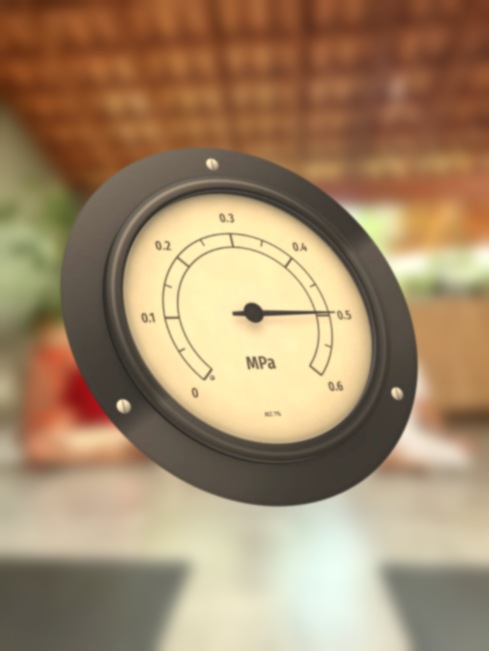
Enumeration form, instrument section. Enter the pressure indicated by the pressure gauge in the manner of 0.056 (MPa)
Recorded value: 0.5 (MPa)
